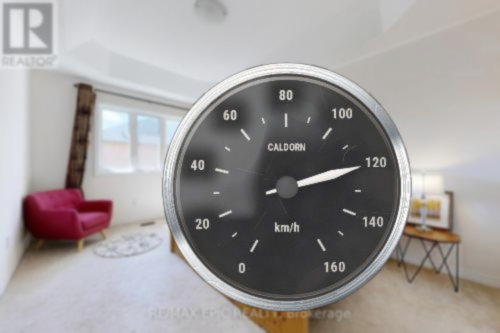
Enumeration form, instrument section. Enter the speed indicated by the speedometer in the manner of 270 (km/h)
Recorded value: 120 (km/h)
